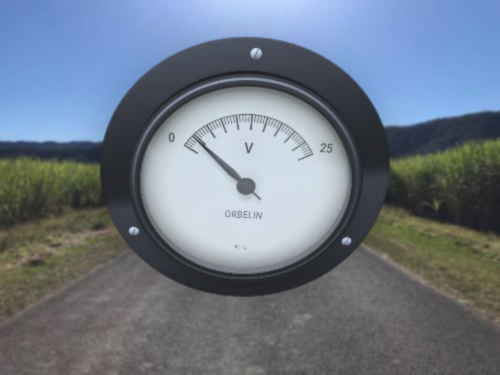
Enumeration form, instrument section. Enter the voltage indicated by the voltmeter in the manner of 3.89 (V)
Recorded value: 2.5 (V)
